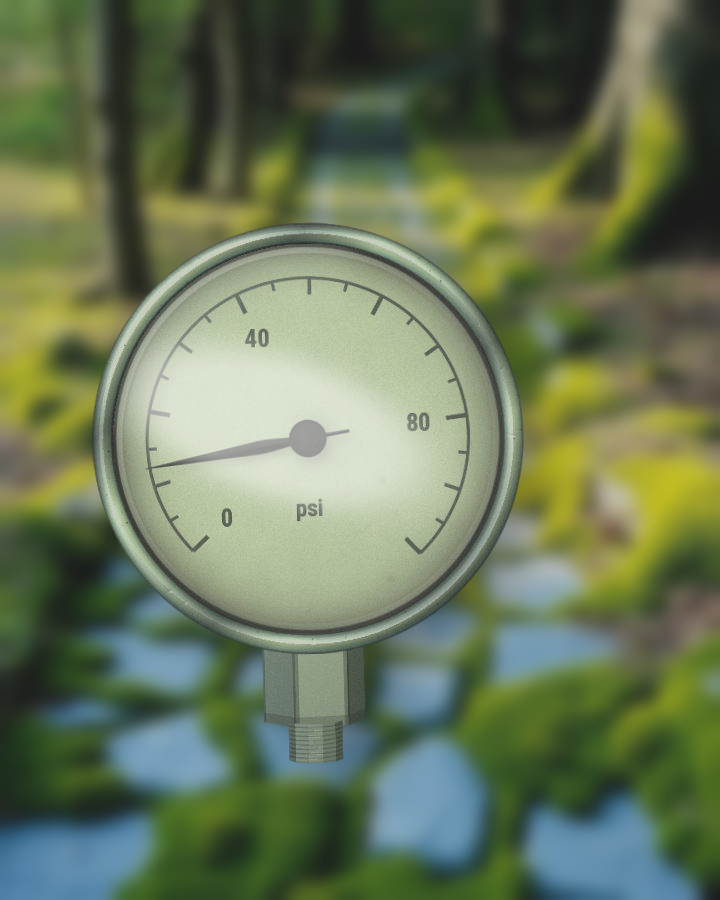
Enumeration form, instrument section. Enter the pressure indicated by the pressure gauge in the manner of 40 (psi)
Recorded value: 12.5 (psi)
